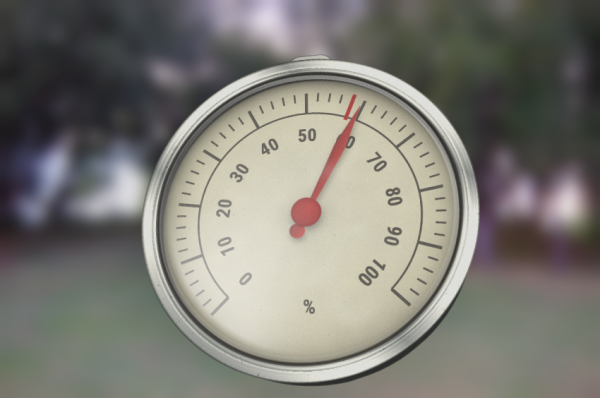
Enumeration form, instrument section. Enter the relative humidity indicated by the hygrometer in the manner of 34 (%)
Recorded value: 60 (%)
